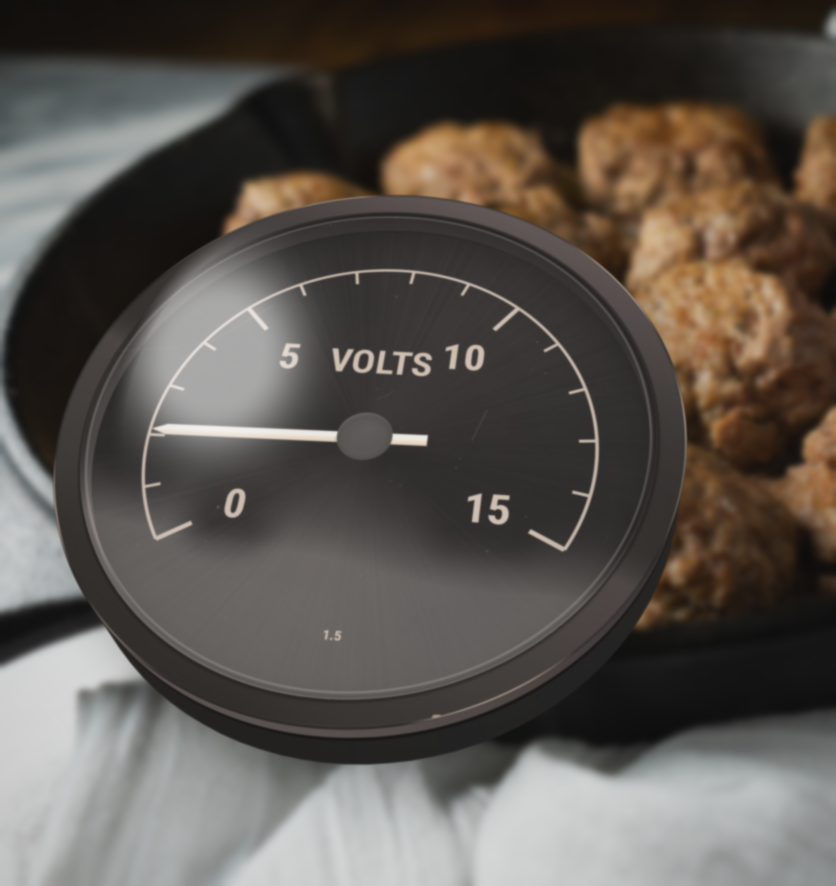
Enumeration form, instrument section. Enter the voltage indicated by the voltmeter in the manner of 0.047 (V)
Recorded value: 2 (V)
